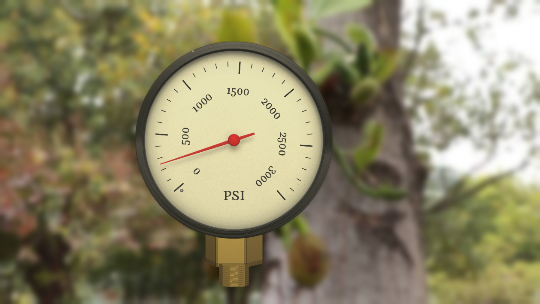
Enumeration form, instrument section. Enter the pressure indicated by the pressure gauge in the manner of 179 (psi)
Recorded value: 250 (psi)
